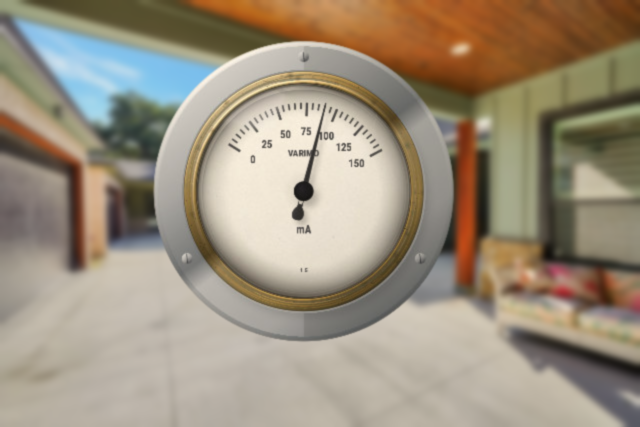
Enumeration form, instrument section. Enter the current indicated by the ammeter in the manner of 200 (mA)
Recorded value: 90 (mA)
